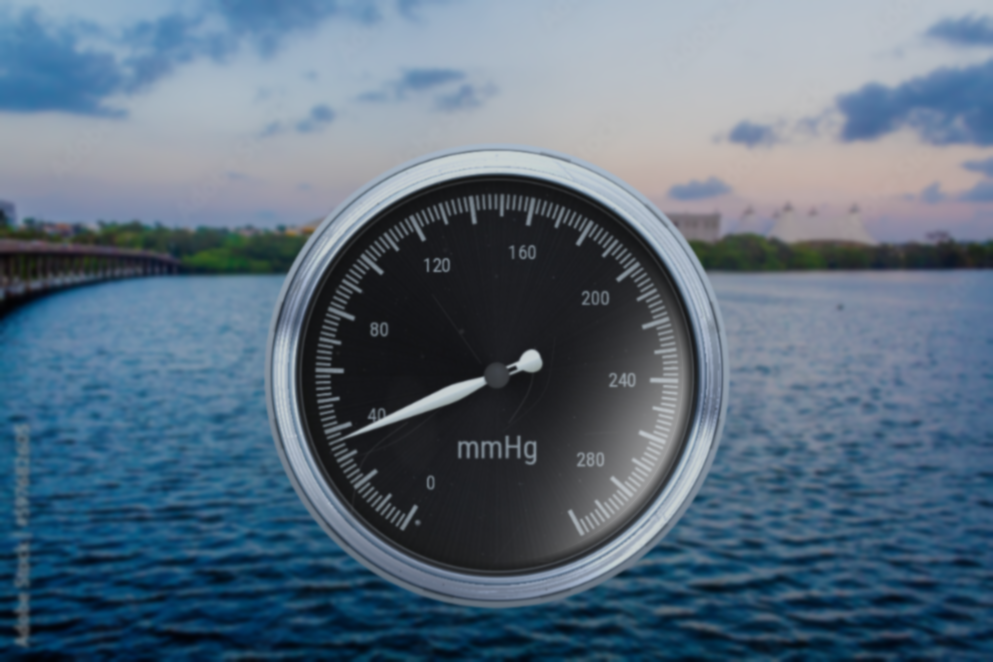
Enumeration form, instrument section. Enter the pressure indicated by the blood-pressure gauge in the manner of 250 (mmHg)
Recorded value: 36 (mmHg)
